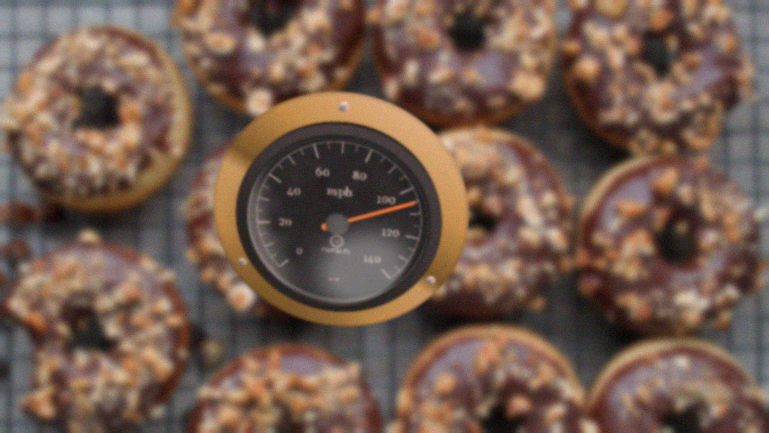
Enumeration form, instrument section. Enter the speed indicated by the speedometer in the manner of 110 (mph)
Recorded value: 105 (mph)
